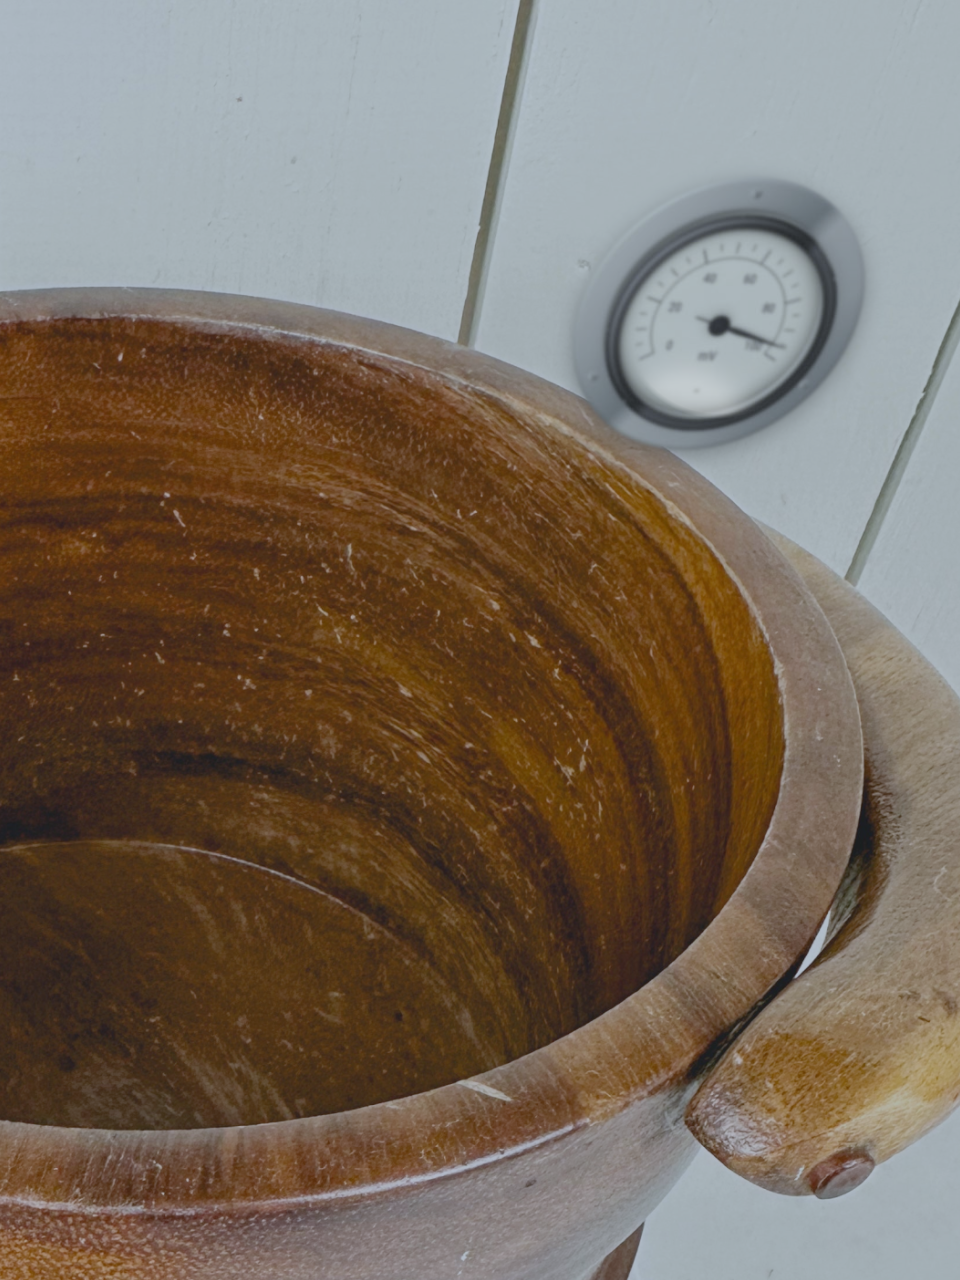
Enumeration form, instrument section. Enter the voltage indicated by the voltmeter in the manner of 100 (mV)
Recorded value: 95 (mV)
